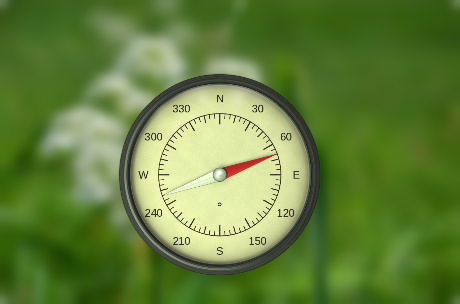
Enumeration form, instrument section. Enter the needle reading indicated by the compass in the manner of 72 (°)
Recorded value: 70 (°)
